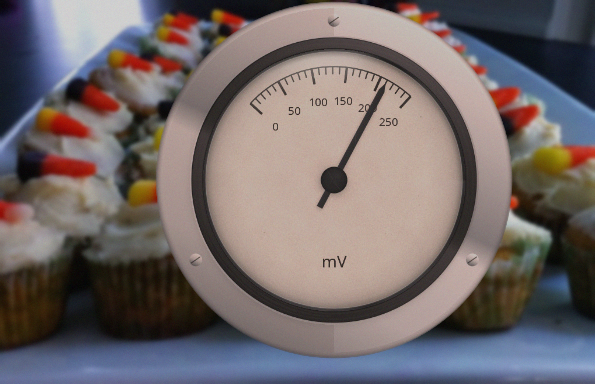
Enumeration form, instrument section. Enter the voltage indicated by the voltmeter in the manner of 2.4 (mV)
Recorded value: 210 (mV)
